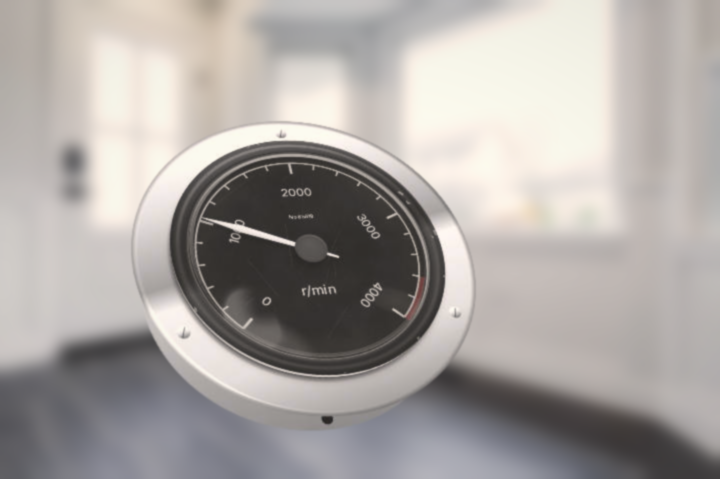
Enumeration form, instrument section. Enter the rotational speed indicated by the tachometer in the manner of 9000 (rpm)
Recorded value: 1000 (rpm)
